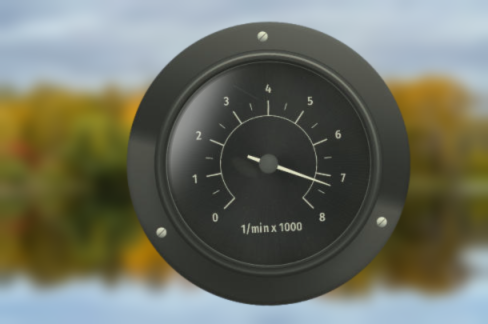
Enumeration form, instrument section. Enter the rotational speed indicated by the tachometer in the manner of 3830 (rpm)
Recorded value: 7250 (rpm)
